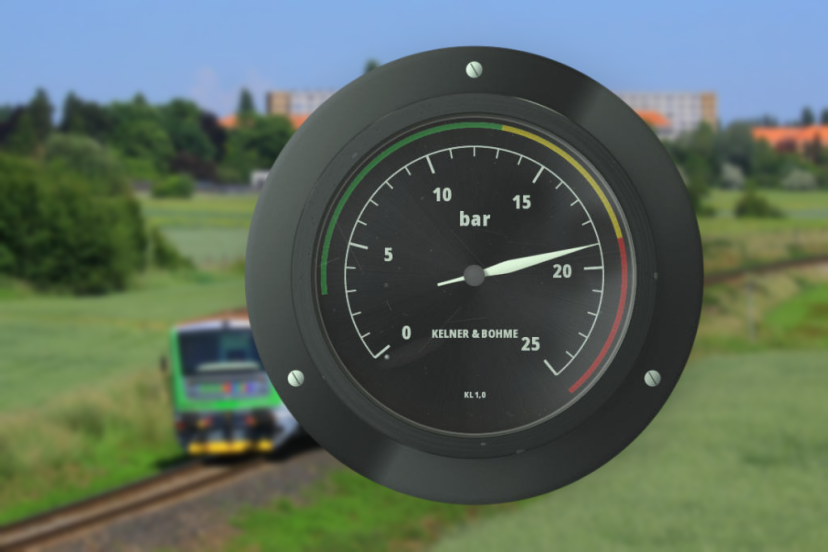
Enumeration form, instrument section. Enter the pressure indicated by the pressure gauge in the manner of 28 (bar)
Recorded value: 19 (bar)
